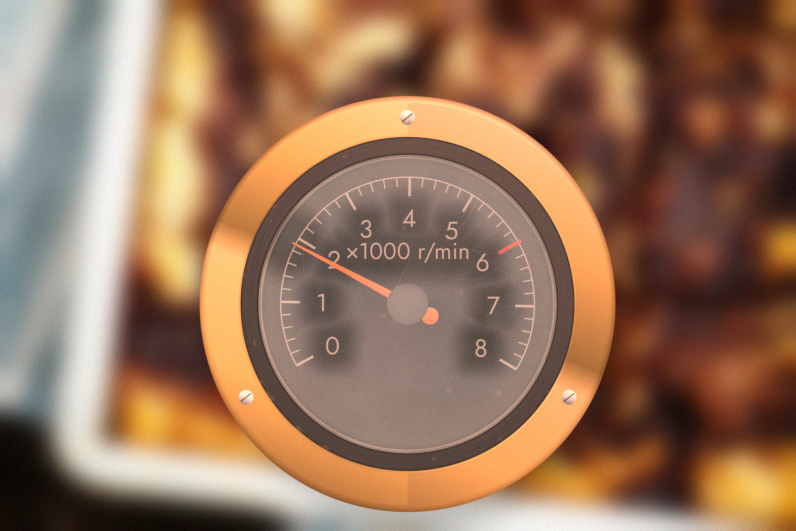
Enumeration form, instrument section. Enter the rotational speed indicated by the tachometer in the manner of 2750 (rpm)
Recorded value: 1900 (rpm)
